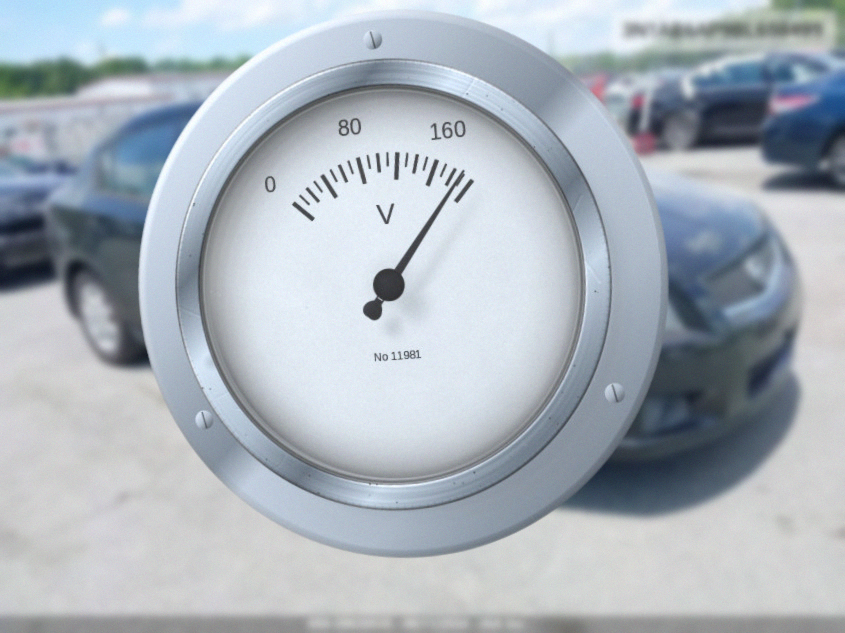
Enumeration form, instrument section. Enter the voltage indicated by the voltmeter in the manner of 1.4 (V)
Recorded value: 190 (V)
